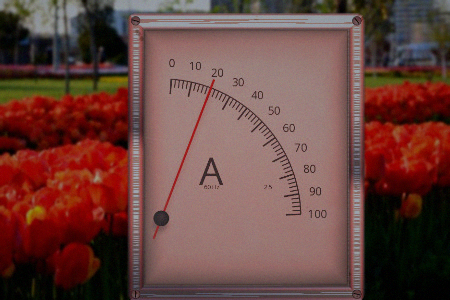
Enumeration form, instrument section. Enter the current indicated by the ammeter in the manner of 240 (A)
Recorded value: 20 (A)
